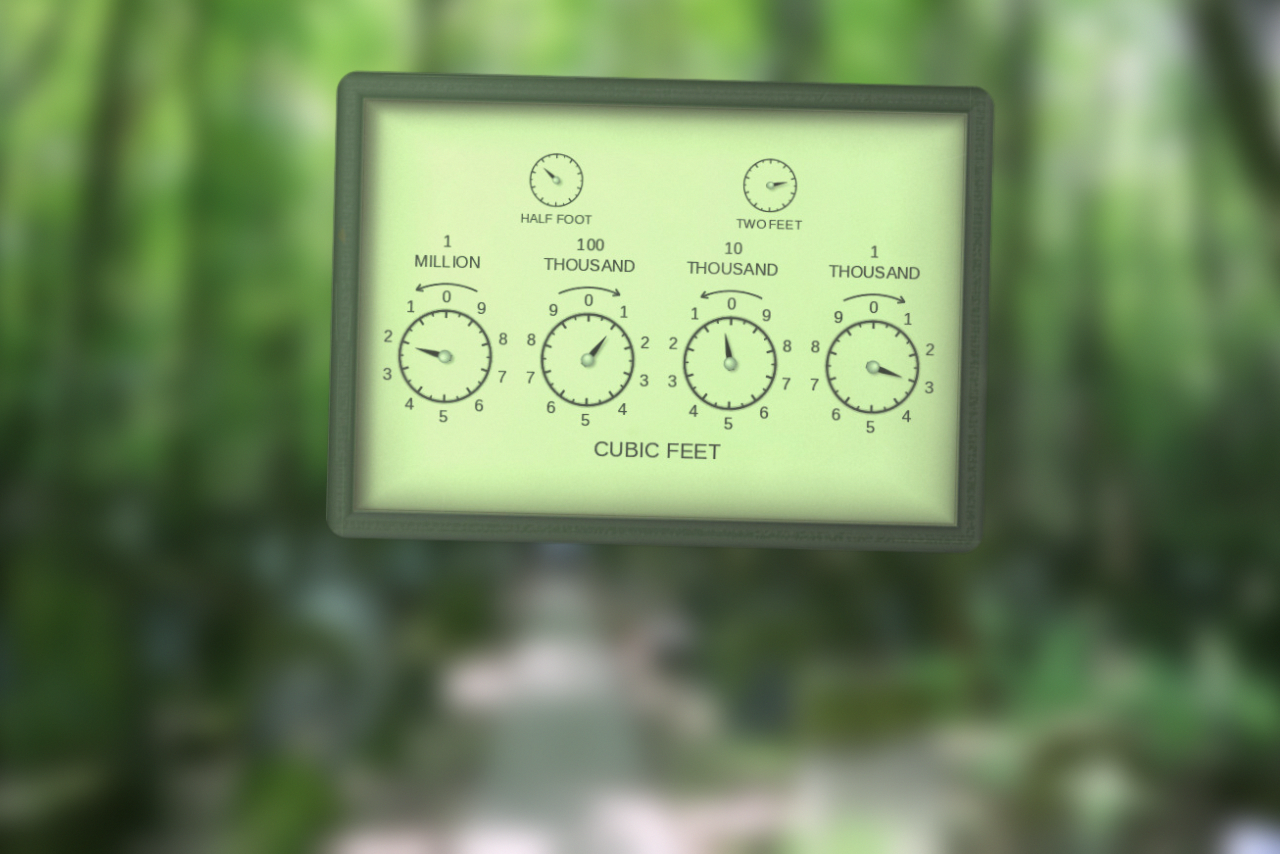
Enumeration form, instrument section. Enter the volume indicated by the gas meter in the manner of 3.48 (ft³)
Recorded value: 210300 (ft³)
